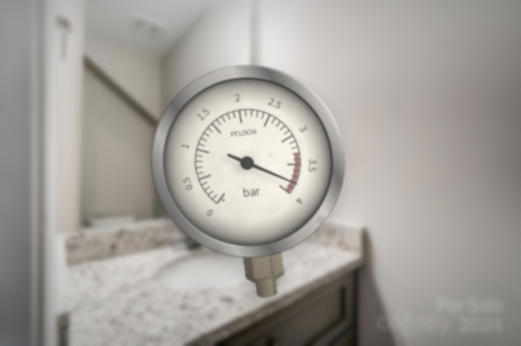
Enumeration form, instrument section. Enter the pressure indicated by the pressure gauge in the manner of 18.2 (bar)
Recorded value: 3.8 (bar)
